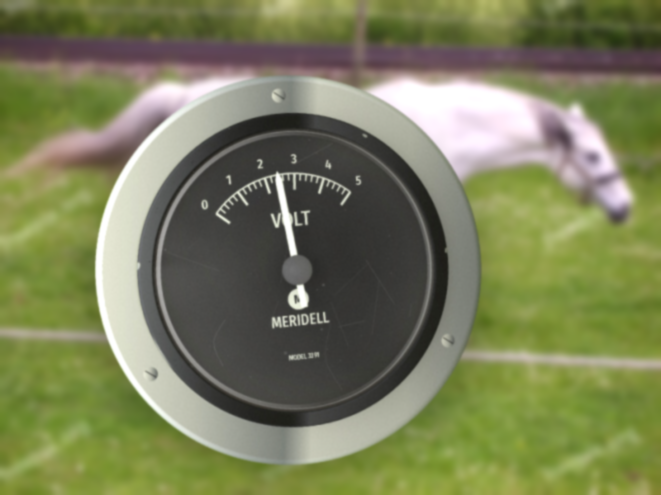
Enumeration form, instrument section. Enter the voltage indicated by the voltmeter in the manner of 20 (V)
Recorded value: 2.4 (V)
